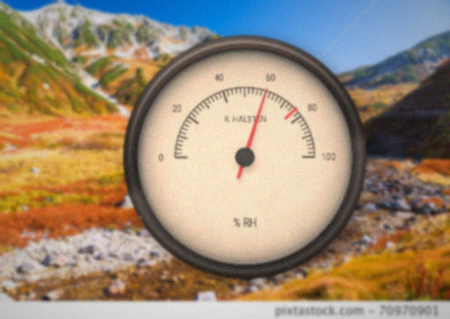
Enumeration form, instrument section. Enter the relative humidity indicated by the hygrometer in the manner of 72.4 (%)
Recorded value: 60 (%)
